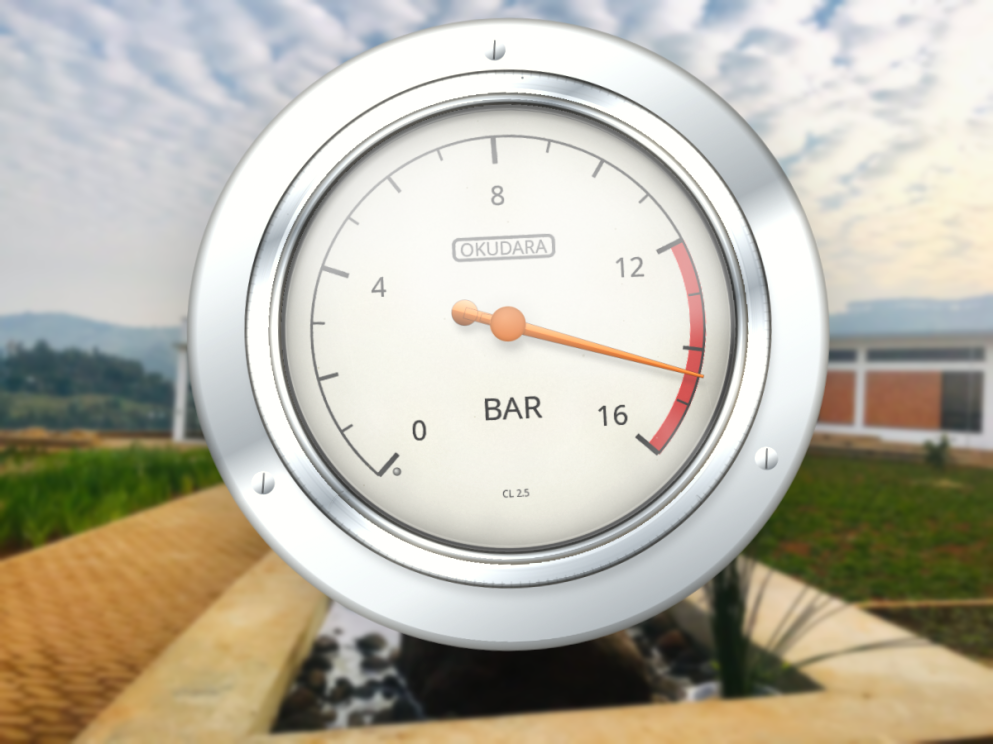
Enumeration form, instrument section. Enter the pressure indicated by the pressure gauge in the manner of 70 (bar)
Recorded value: 14.5 (bar)
